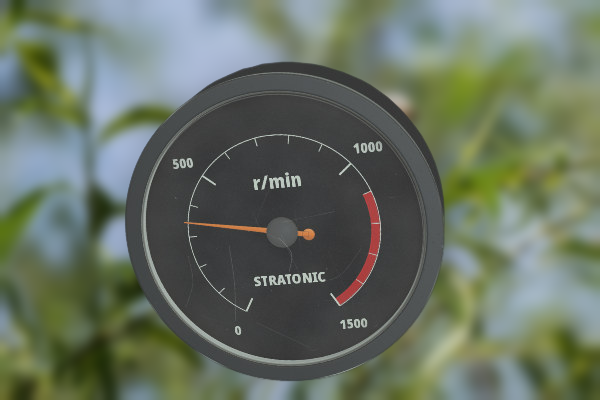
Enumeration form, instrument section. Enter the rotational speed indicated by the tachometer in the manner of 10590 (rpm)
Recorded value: 350 (rpm)
